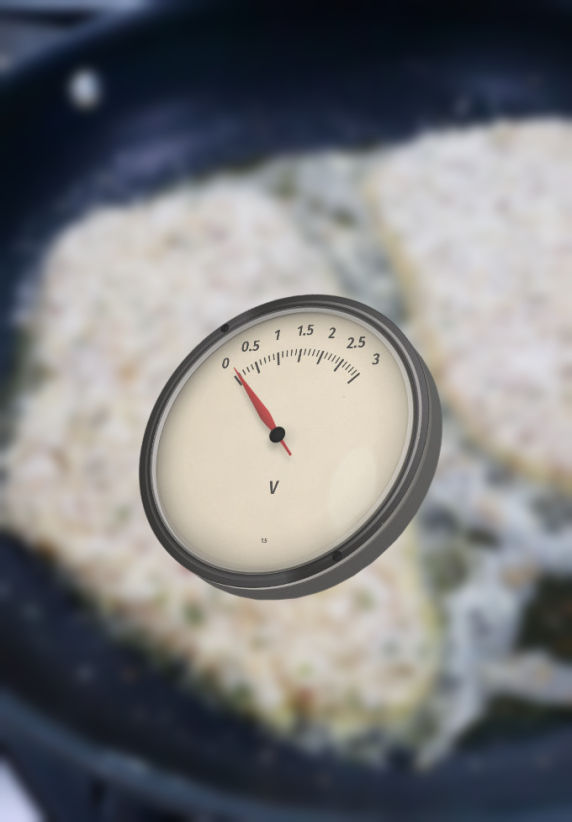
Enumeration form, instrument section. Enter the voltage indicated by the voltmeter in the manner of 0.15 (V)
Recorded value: 0.1 (V)
